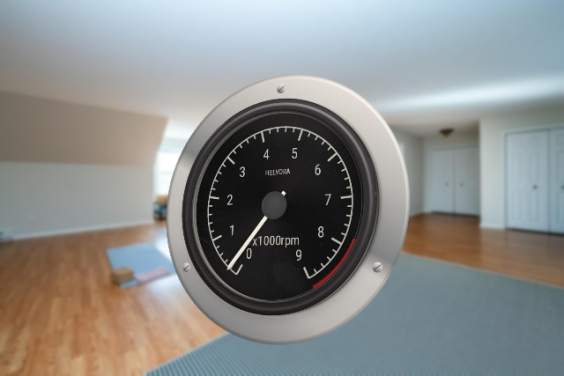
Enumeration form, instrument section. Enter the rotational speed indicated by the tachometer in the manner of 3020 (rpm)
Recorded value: 200 (rpm)
